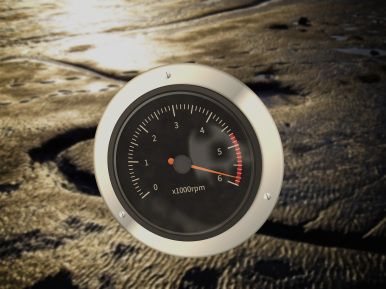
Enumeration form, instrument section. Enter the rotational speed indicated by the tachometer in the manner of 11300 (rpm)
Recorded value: 5800 (rpm)
